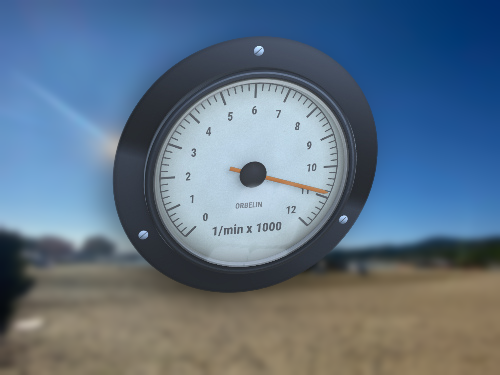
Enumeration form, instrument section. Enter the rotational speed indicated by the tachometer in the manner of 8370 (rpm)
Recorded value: 10800 (rpm)
